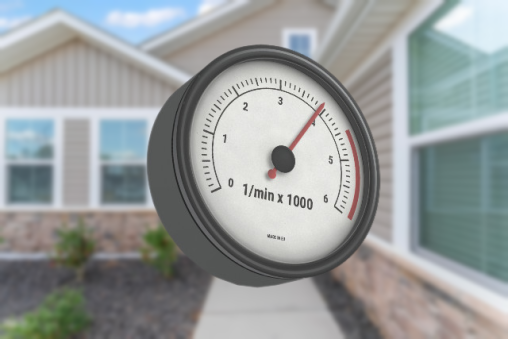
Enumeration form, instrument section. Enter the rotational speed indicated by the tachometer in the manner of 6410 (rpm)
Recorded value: 3900 (rpm)
